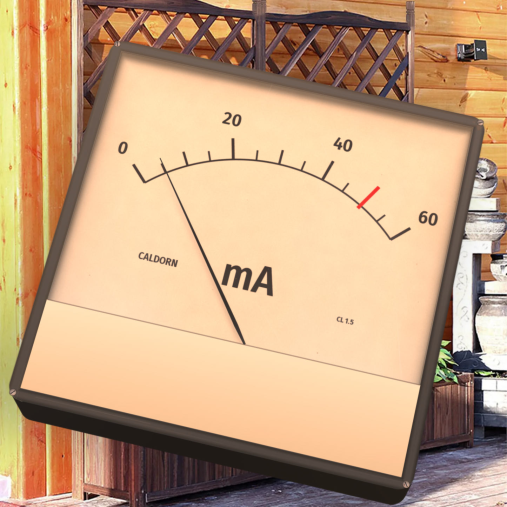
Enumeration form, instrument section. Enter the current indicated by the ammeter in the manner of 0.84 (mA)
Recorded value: 5 (mA)
